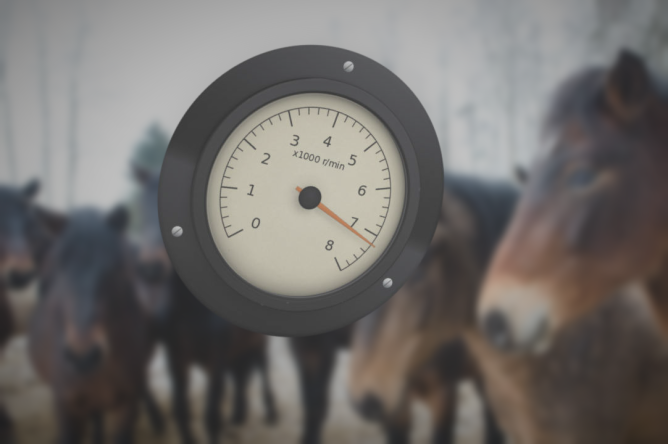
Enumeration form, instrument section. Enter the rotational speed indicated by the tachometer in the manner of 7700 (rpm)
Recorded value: 7200 (rpm)
